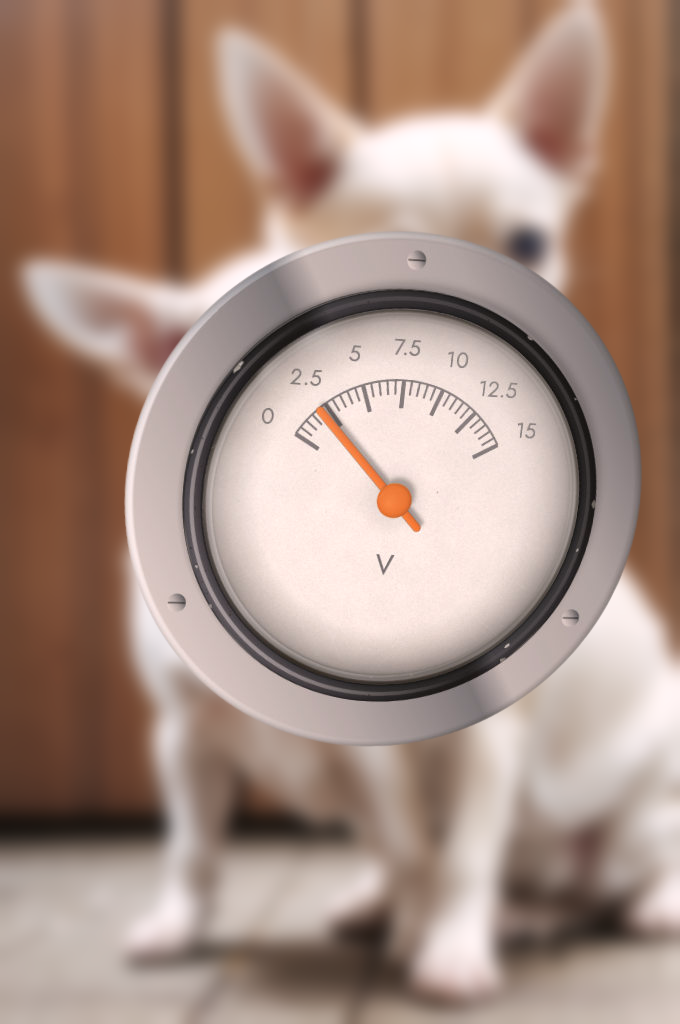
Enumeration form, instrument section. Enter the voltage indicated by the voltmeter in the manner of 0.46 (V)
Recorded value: 2 (V)
